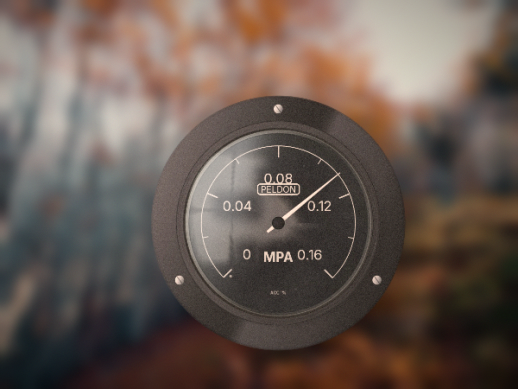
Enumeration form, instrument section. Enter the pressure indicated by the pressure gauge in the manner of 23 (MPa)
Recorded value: 0.11 (MPa)
